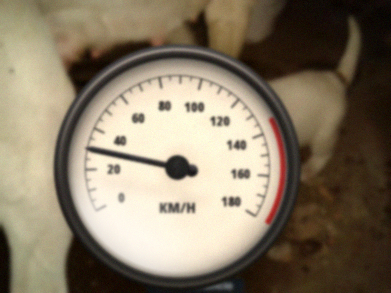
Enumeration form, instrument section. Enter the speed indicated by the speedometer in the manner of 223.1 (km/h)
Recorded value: 30 (km/h)
